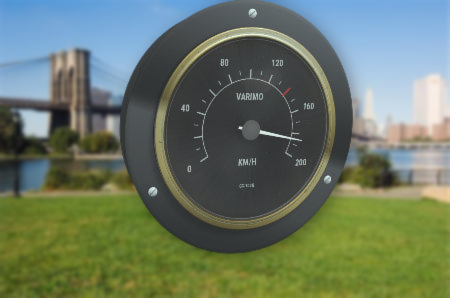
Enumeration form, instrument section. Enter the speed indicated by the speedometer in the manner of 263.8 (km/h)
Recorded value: 185 (km/h)
